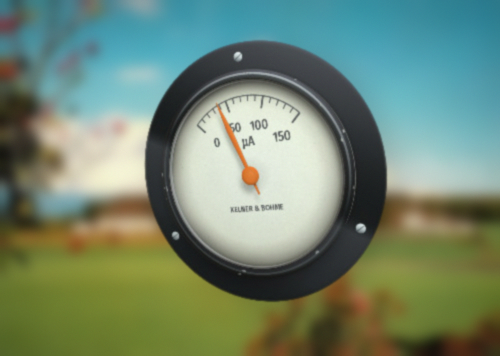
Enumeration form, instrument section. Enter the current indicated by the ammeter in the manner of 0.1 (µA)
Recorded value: 40 (µA)
